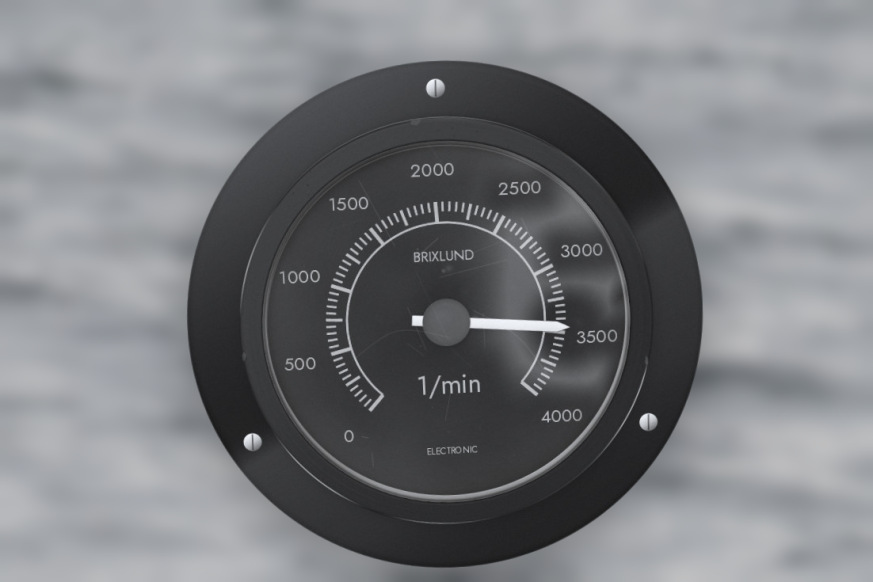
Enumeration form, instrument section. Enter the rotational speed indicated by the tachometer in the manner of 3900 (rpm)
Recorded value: 3450 (rpm)
